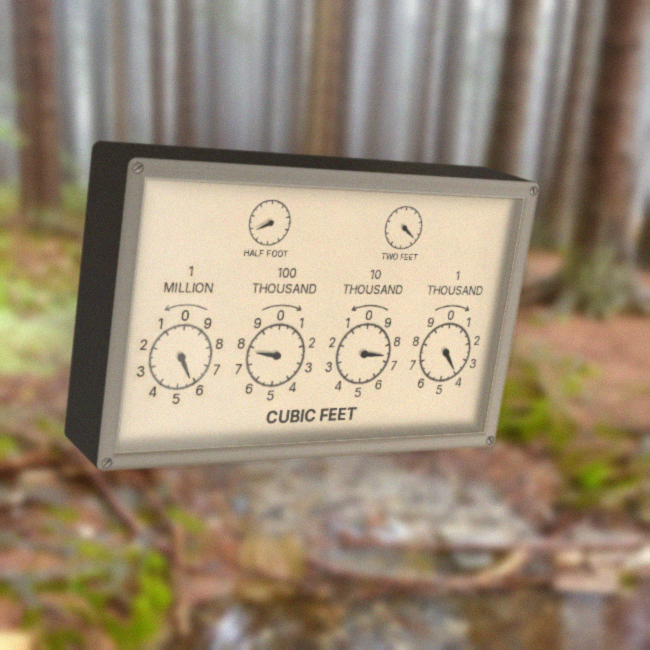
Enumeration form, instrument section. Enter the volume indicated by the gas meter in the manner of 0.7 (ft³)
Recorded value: 577400 (ft³)
